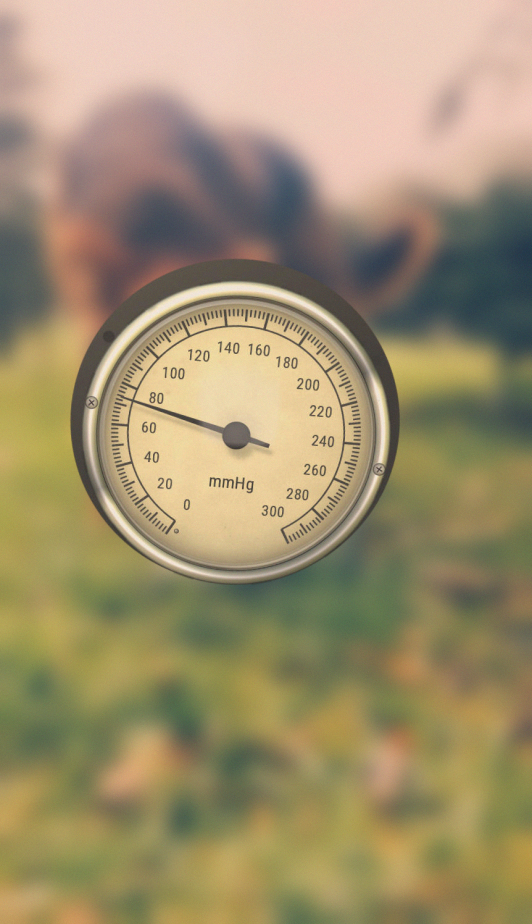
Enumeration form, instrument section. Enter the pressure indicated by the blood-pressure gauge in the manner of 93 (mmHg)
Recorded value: 74 (mmHg)
